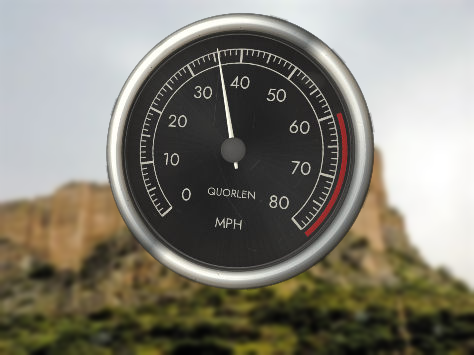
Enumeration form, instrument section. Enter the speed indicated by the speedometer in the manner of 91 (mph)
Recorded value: 36 (mph)
